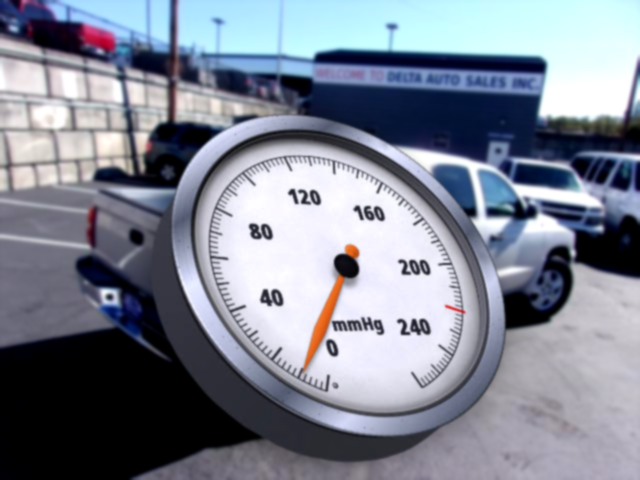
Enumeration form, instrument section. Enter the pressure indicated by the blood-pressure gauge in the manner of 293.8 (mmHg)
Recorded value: 10 (mmHg)
